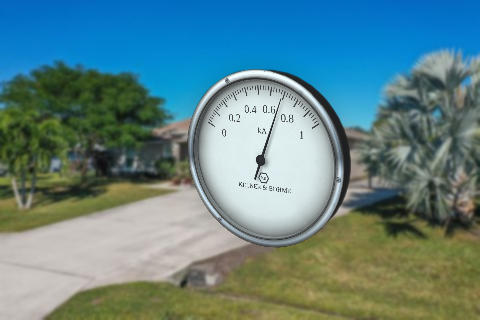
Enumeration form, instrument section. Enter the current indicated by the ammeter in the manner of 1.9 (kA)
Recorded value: 0.7 (kA)
